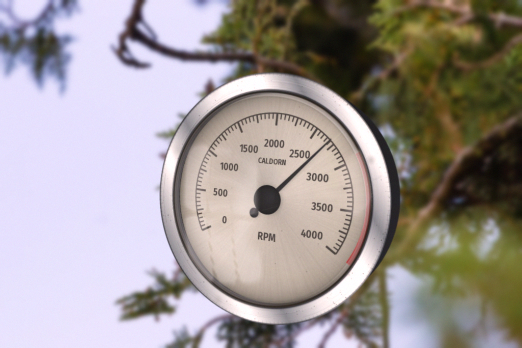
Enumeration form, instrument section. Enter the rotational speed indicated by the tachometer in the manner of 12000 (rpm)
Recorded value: 2700 (rpm)
